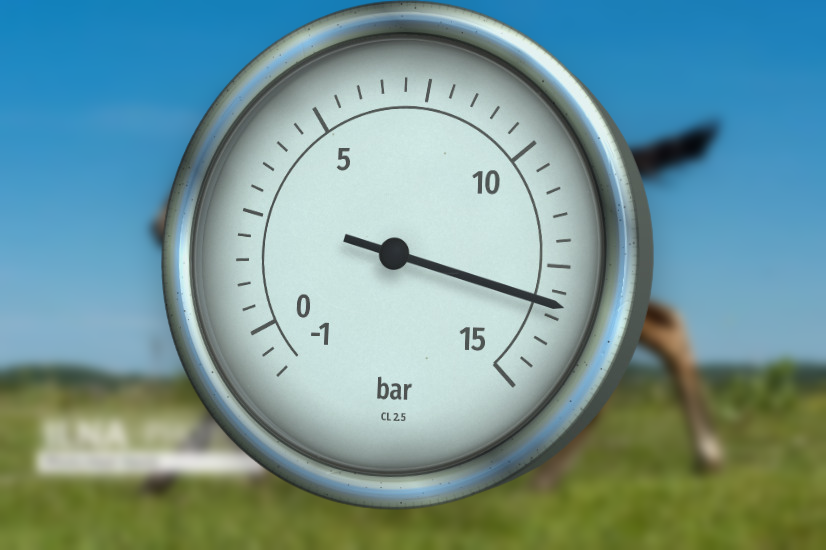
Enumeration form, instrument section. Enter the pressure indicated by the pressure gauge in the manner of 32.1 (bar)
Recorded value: 13.25 (bar)
